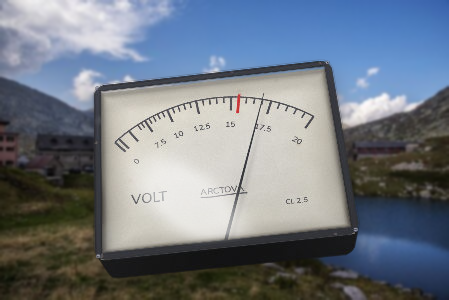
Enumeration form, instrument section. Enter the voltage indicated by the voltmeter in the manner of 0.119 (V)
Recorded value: 17 (V)
